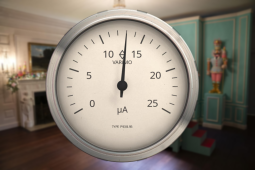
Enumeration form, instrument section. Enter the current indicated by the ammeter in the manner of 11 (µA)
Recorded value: 13 (µA)
